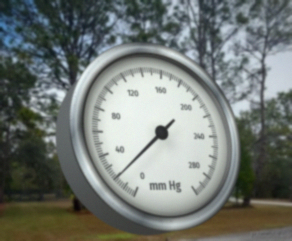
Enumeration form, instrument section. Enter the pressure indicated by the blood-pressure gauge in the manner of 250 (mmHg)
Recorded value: 20 (mmHg)
